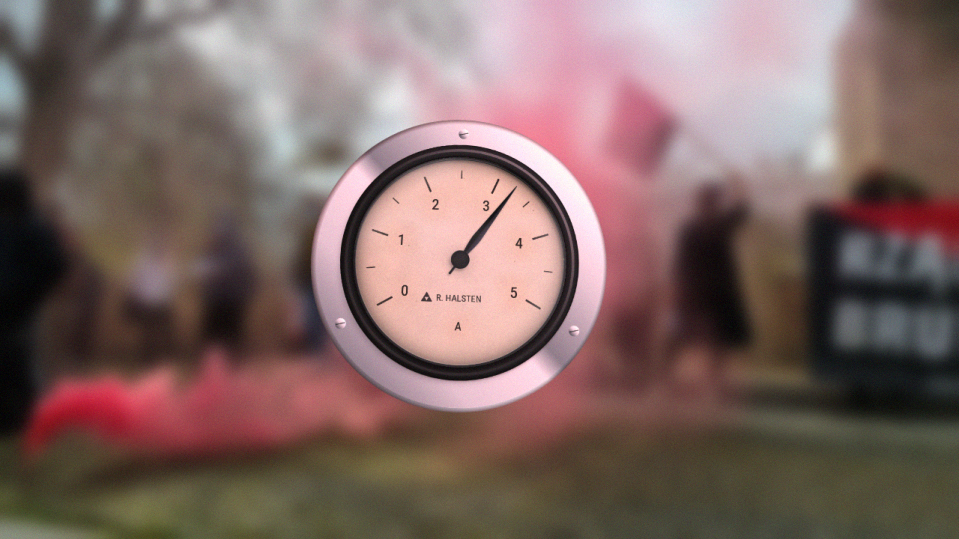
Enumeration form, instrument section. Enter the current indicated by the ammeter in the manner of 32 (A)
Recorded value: 3.25 (A)
